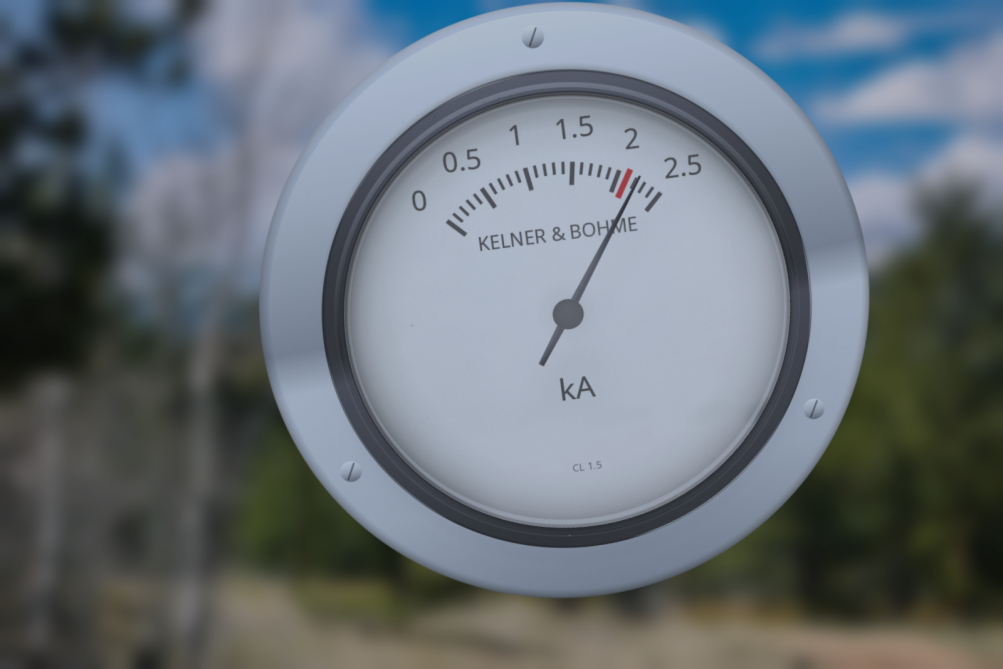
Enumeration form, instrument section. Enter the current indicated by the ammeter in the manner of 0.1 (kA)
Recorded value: 2.2 (kA)
